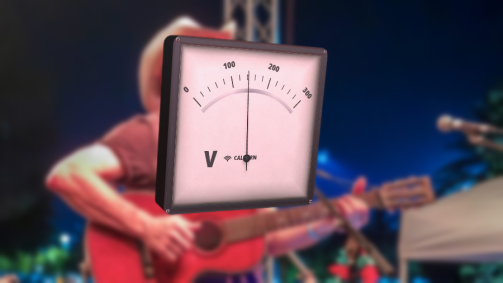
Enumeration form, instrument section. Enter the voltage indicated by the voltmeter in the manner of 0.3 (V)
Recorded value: 140 (V)
